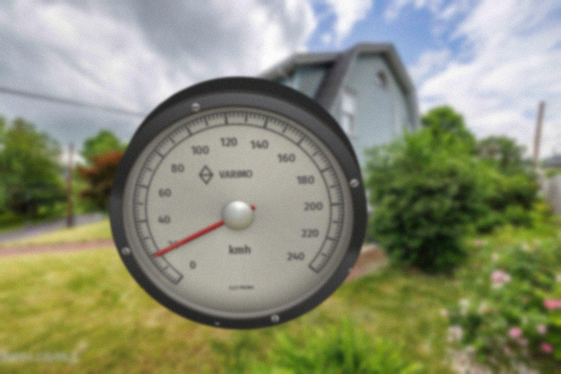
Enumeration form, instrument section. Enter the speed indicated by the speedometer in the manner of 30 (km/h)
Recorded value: 20 (km/h)
